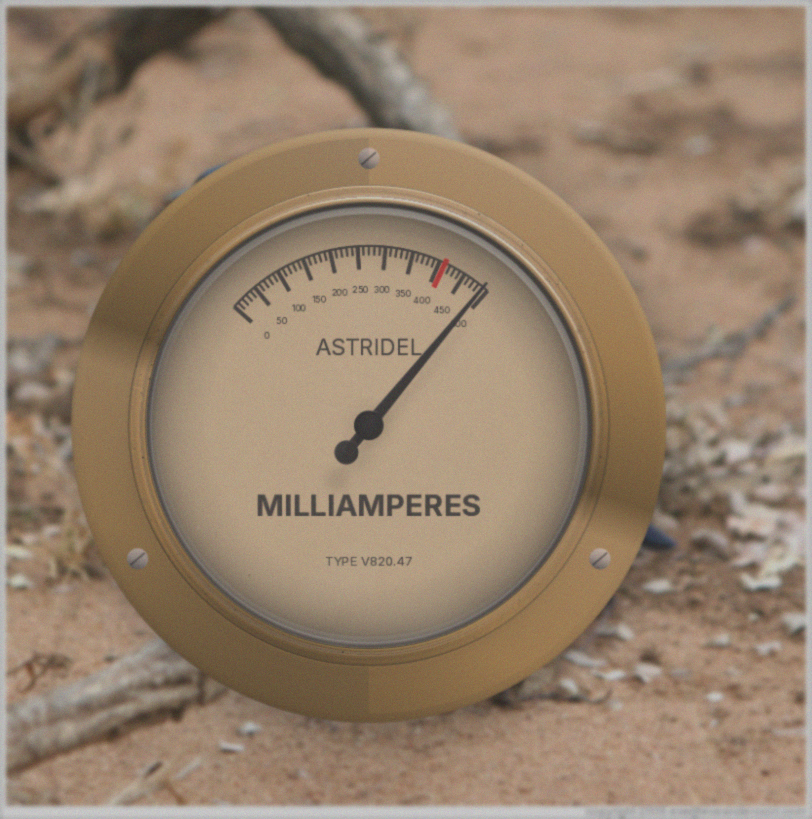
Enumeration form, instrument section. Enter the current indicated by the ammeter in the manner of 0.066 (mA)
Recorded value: 490 (mA)
